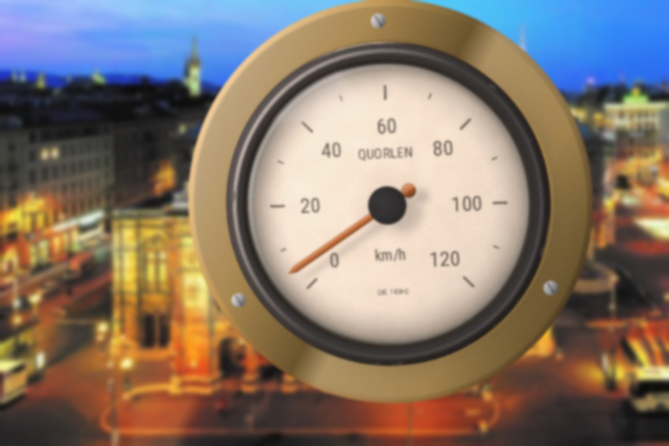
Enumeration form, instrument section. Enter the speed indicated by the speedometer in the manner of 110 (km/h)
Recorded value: 5 (km/h)
